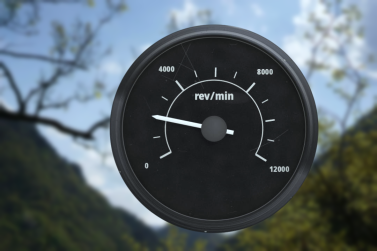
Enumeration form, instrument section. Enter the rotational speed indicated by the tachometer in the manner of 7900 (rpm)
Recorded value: 2000 (rpm)
